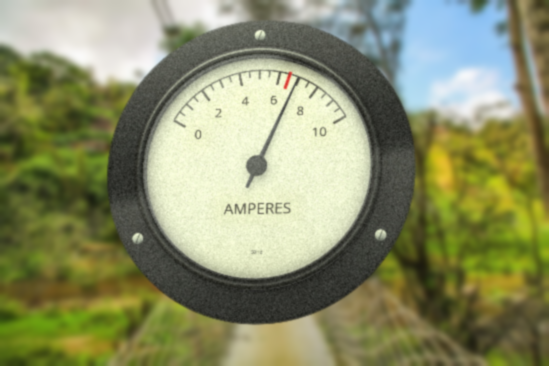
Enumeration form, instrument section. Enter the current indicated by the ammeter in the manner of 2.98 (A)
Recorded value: 7 (A)
